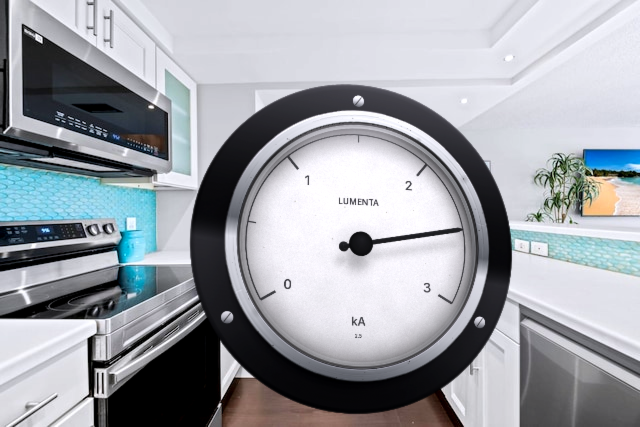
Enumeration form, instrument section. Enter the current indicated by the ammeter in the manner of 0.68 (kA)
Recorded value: 2.5 (kA)
